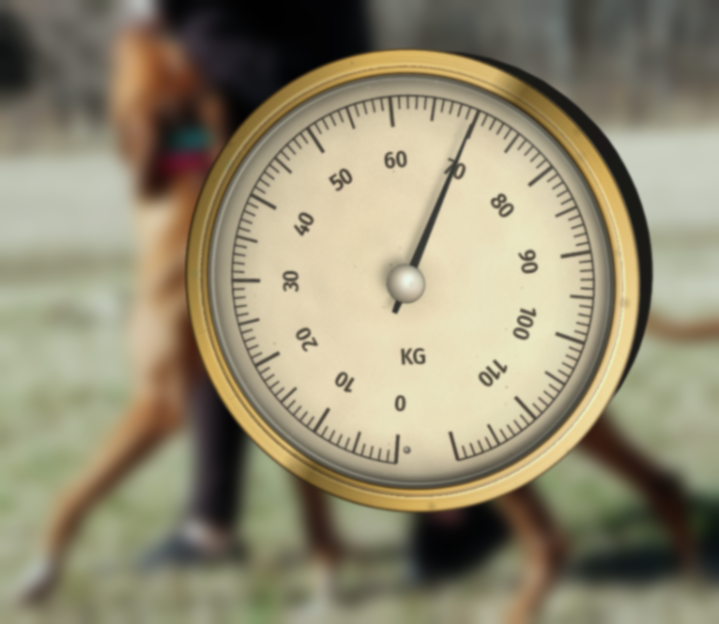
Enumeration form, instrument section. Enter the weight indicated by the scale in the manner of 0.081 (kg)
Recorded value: 70 (kg)
